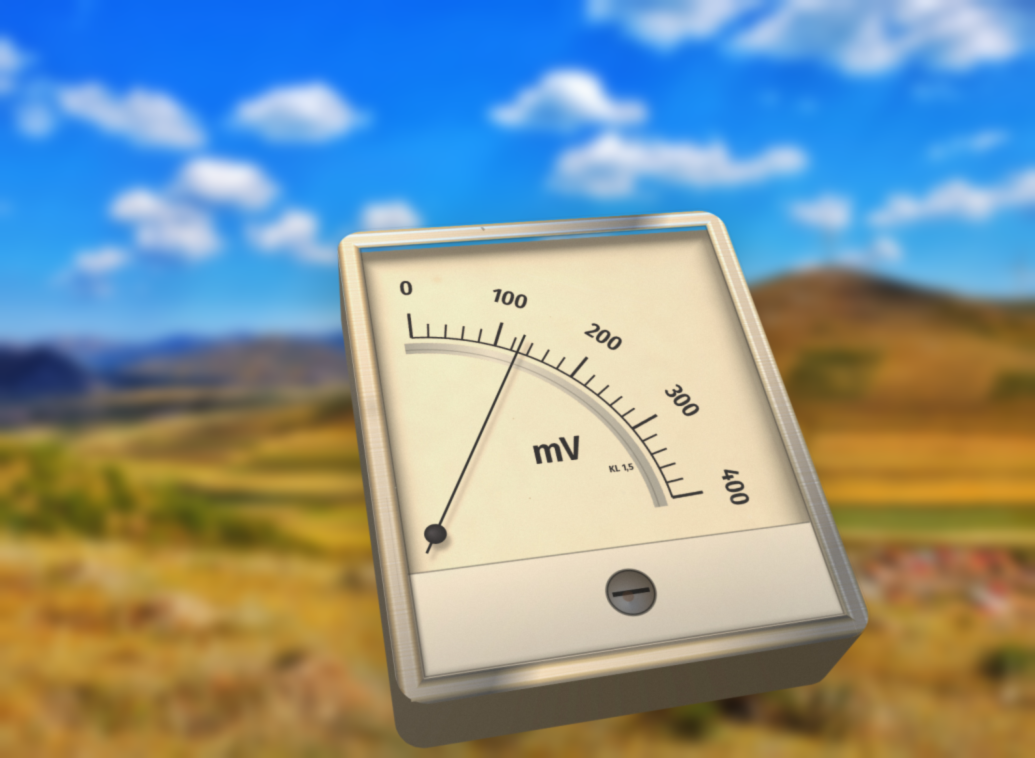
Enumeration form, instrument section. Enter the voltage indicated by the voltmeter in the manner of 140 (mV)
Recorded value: 130 (mV)
